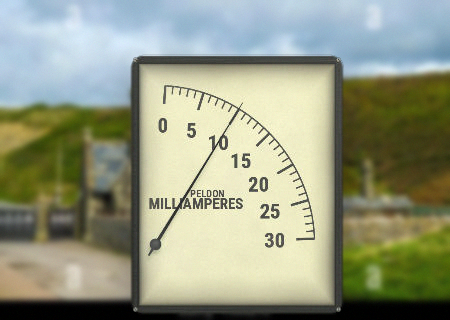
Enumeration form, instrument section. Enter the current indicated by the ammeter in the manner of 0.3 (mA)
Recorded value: 10 (mA)
